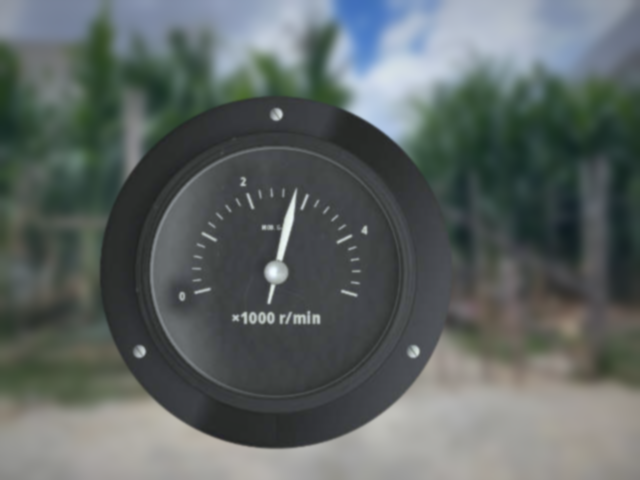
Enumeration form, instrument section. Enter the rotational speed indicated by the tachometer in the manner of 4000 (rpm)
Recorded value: 2800 (rpm)
